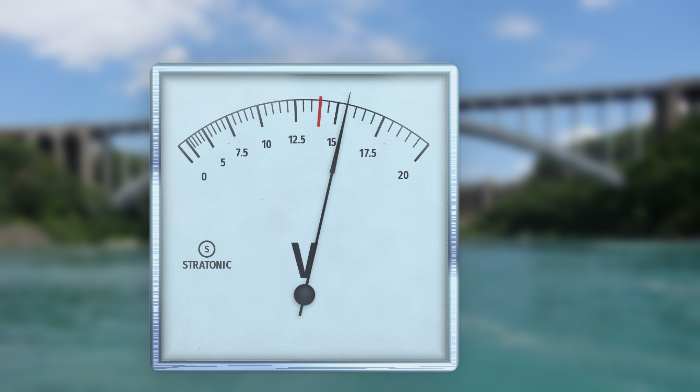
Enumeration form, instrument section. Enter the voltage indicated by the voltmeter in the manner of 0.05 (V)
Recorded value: 15.5 (V)
